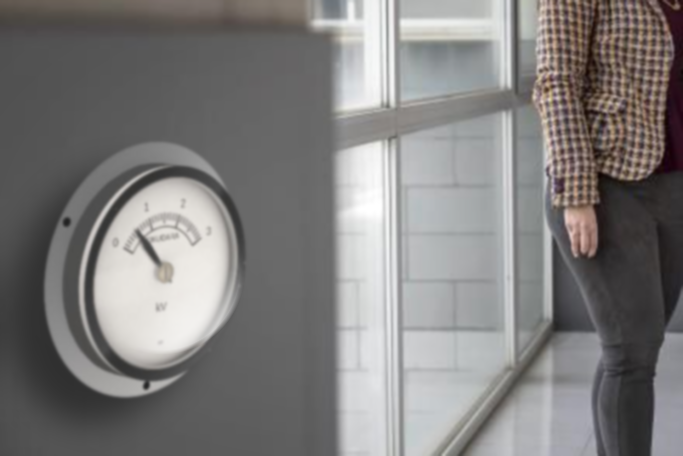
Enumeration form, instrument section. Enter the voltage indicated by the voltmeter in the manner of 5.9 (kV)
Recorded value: 0.5 (kV)
